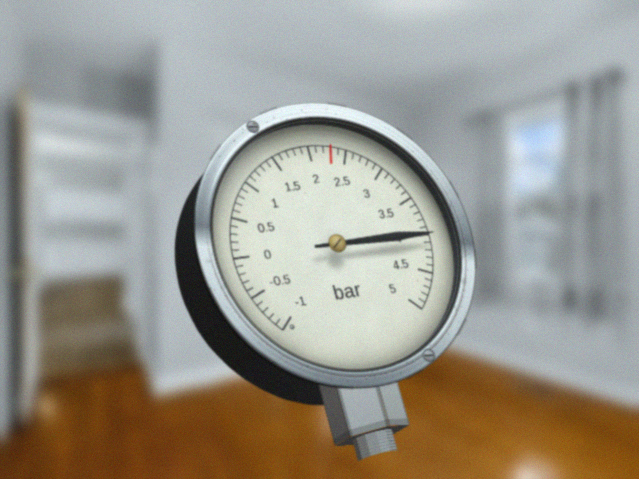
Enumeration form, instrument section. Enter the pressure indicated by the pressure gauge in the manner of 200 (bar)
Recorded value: 4 (bar)
